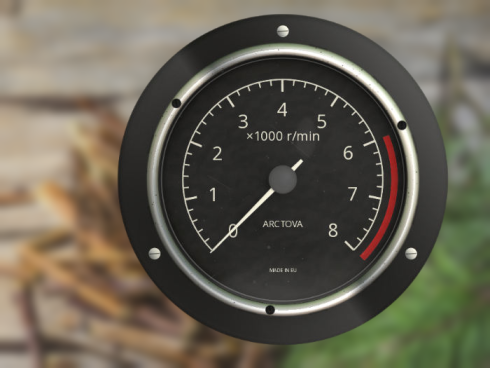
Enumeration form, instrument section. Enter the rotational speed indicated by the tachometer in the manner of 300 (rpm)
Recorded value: 0 (rpm)
